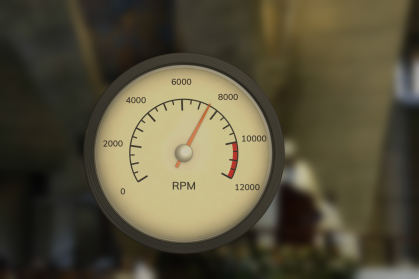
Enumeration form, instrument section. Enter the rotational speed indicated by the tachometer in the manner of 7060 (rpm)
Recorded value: 7500 (rpm)
